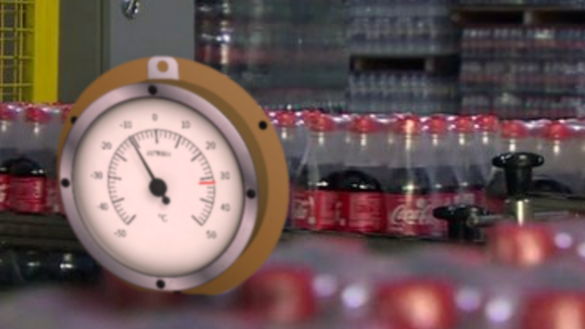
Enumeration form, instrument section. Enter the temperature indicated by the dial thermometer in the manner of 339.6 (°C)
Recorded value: -10 (°C)
